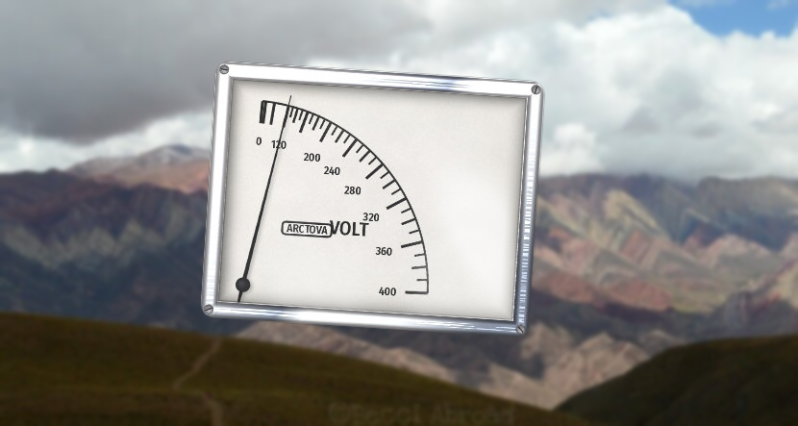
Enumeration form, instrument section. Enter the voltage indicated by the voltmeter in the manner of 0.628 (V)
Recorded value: 120 (V)
